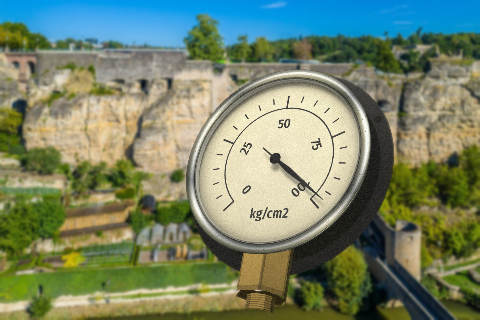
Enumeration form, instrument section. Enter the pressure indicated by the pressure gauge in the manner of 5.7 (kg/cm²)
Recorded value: 97.5 (kg/cm²)
